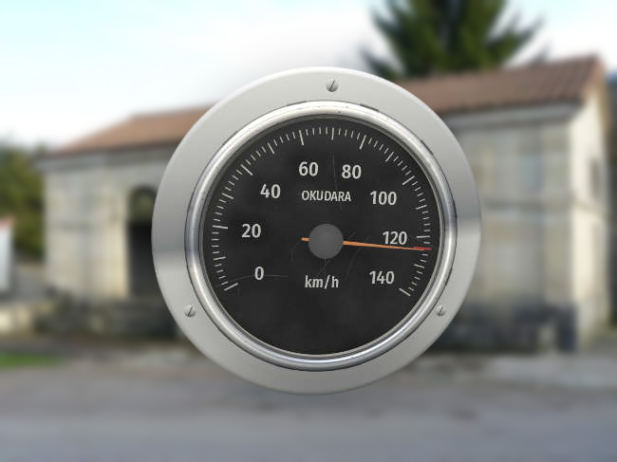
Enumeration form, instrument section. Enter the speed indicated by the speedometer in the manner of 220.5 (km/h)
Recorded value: 124 (km/h)
